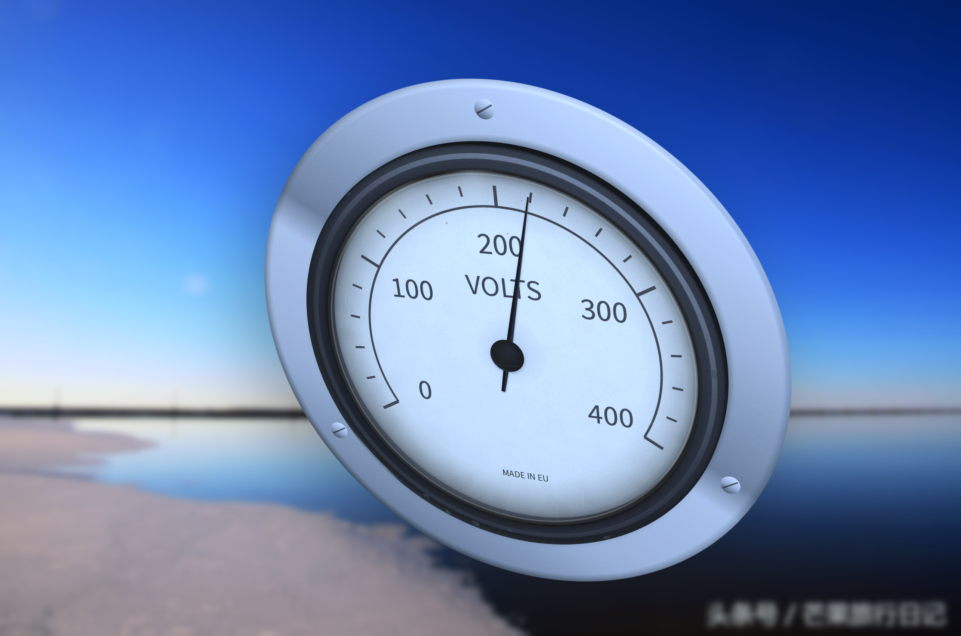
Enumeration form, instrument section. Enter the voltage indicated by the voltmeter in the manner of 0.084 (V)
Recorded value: 220 (V)
